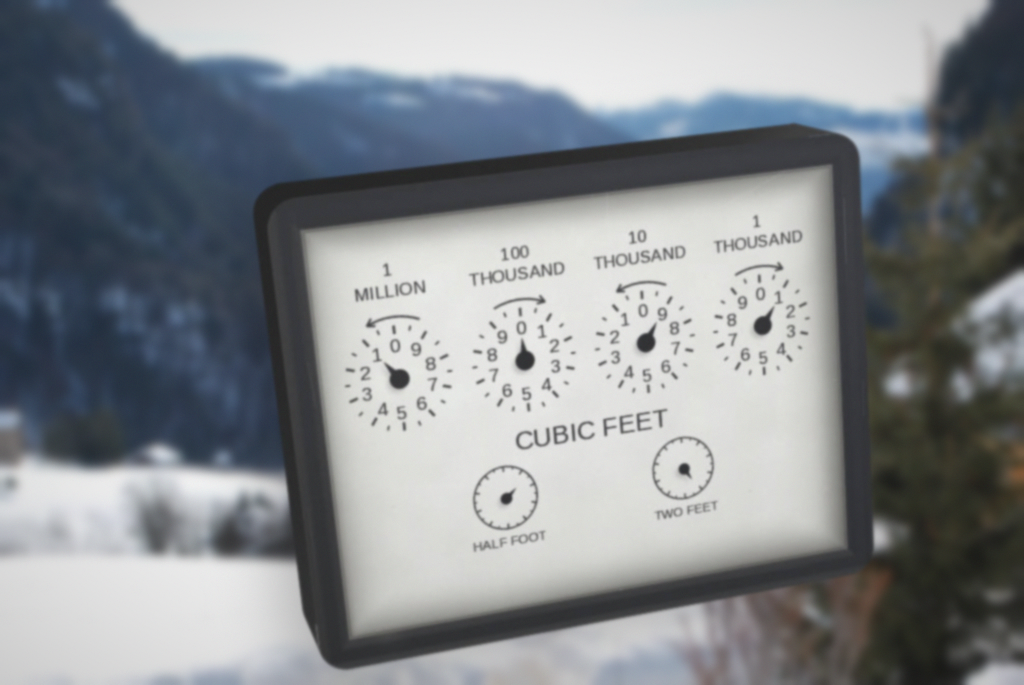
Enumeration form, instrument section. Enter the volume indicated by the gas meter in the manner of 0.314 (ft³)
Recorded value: 99100 (ft³)
